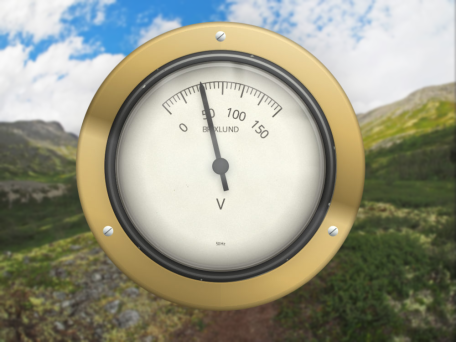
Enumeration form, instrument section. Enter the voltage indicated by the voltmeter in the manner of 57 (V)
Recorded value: 50 (V)
